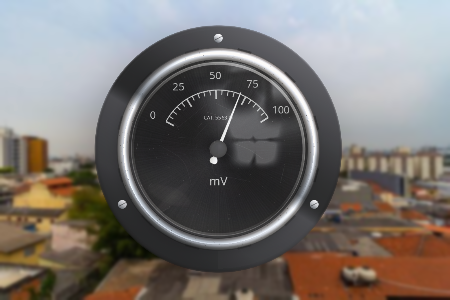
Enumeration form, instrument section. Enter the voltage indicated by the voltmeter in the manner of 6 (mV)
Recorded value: 70 (mV)
